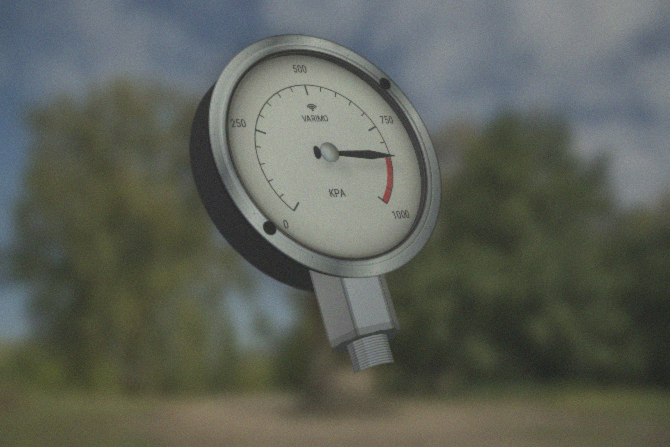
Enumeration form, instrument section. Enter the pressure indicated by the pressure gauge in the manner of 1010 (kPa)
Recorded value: 850 (kPa)
